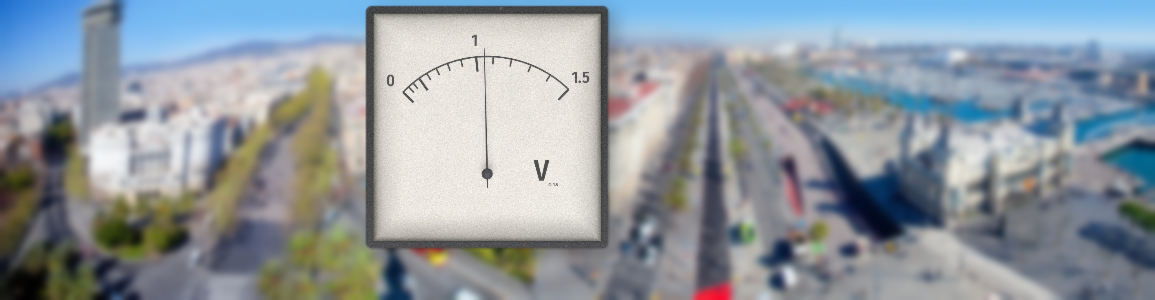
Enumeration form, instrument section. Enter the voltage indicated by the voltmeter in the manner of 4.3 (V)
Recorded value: 1.05 (V)
